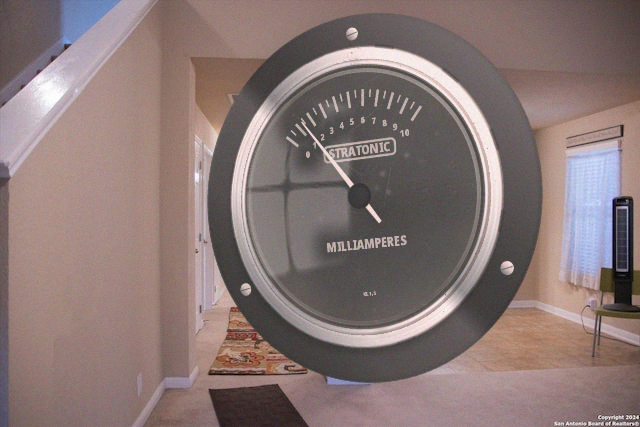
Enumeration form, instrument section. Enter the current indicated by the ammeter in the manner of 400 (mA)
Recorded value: 1.5 (mA)
